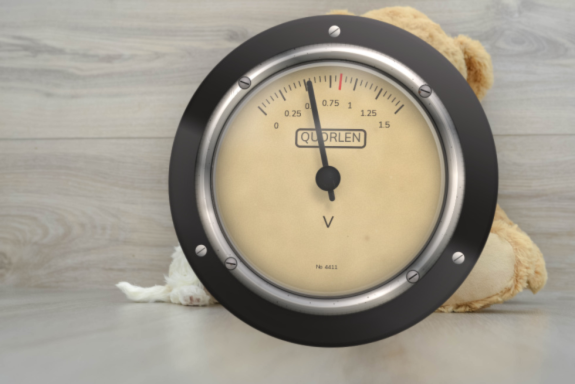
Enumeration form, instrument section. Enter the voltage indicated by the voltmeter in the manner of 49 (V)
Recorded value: 0.55 (V)
